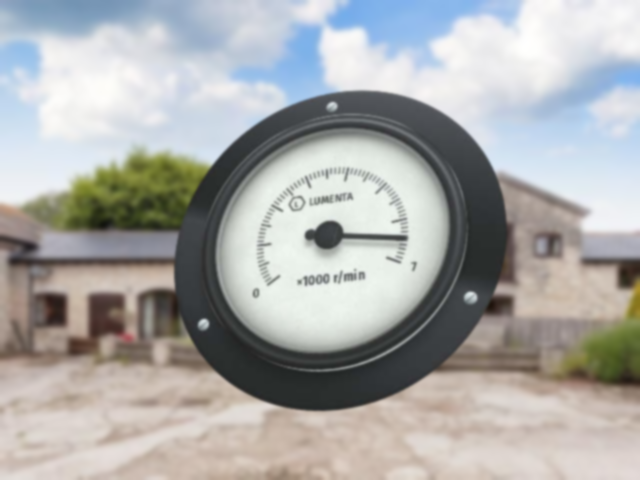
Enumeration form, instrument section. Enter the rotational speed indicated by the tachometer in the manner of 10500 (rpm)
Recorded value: 6500 (rpm)
